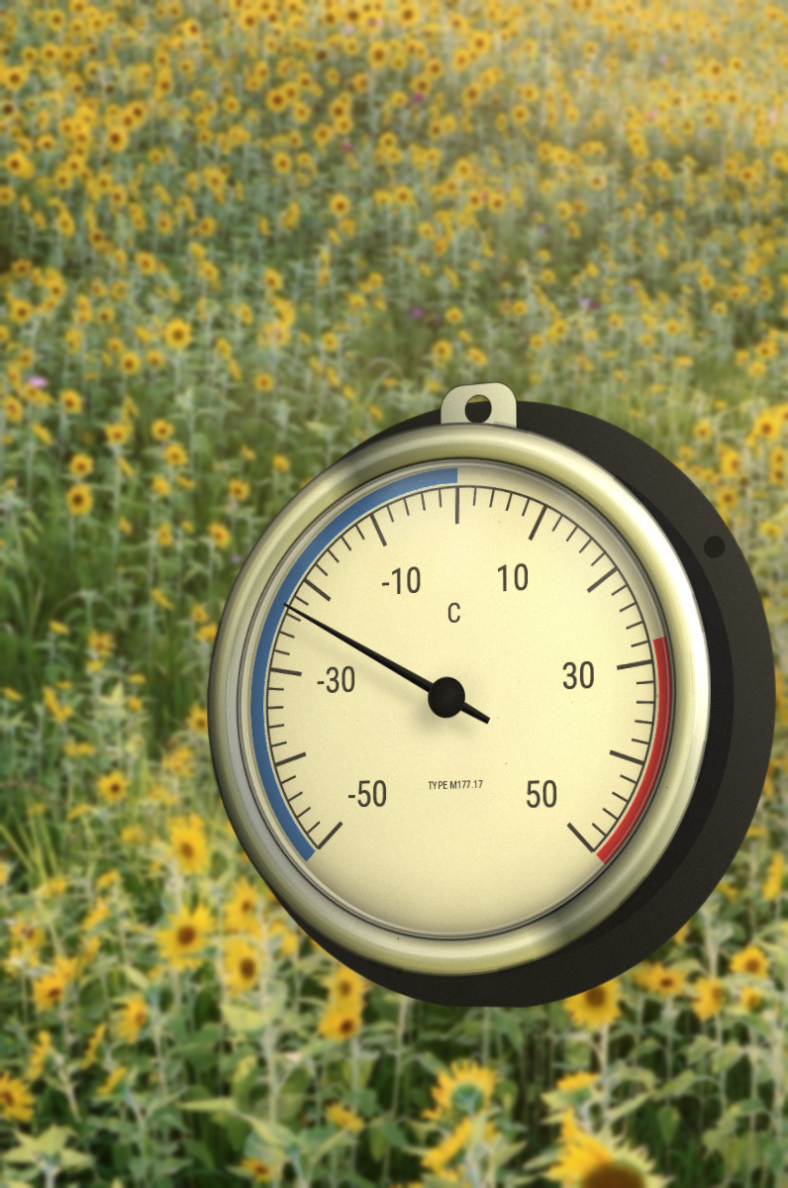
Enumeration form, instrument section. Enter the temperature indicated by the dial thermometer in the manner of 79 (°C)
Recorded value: -23 (°C)
